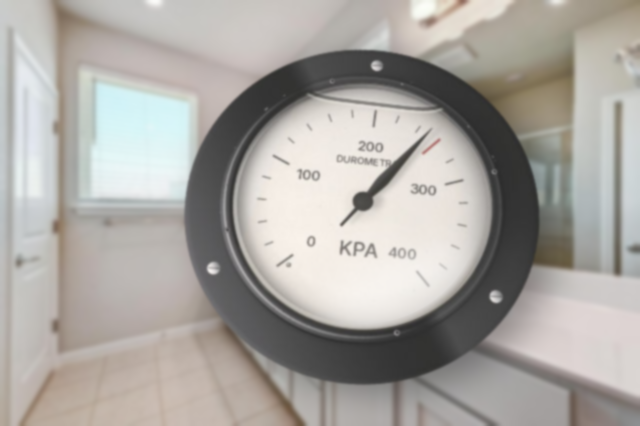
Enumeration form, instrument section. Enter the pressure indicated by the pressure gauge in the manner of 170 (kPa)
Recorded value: 250 (kPa)
